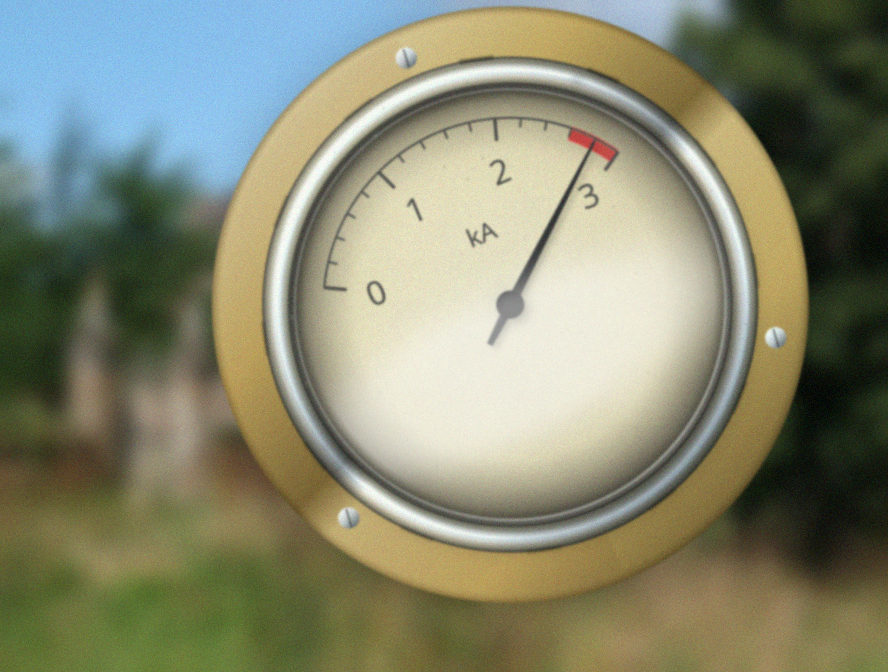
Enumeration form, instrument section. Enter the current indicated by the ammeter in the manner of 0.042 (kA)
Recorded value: 2.8 (kA)
